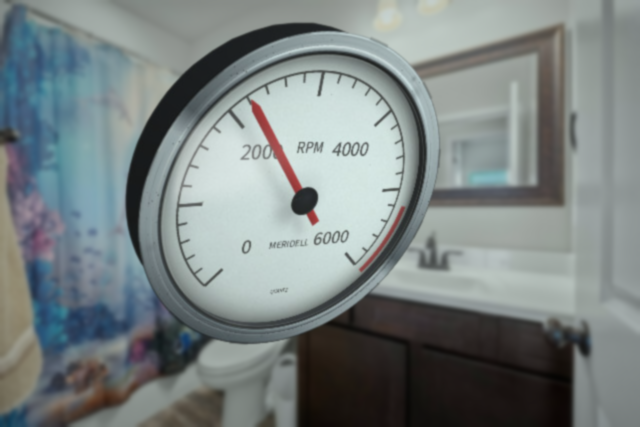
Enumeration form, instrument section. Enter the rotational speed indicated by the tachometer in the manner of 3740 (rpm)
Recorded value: 2200 (rpm)
